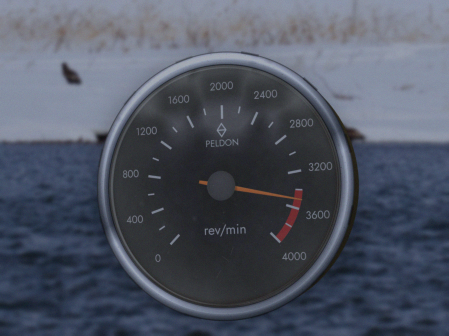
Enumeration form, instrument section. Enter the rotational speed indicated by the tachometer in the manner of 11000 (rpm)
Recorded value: 3500 (rpm)
